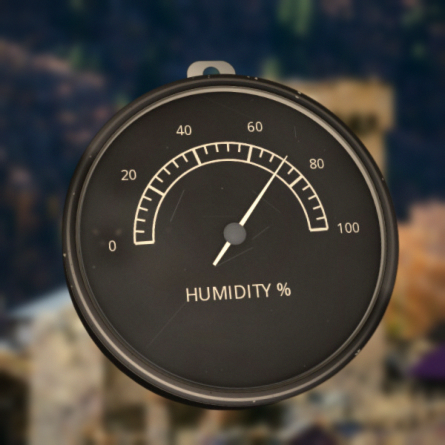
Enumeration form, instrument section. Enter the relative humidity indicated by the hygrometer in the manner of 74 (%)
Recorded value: 72 (%)
